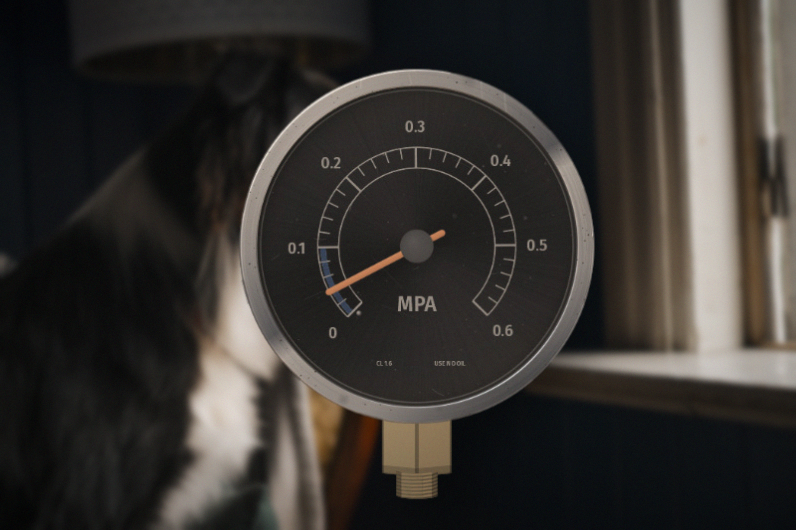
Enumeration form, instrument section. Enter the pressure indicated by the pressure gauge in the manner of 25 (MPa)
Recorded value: 0.04 (MPa)
